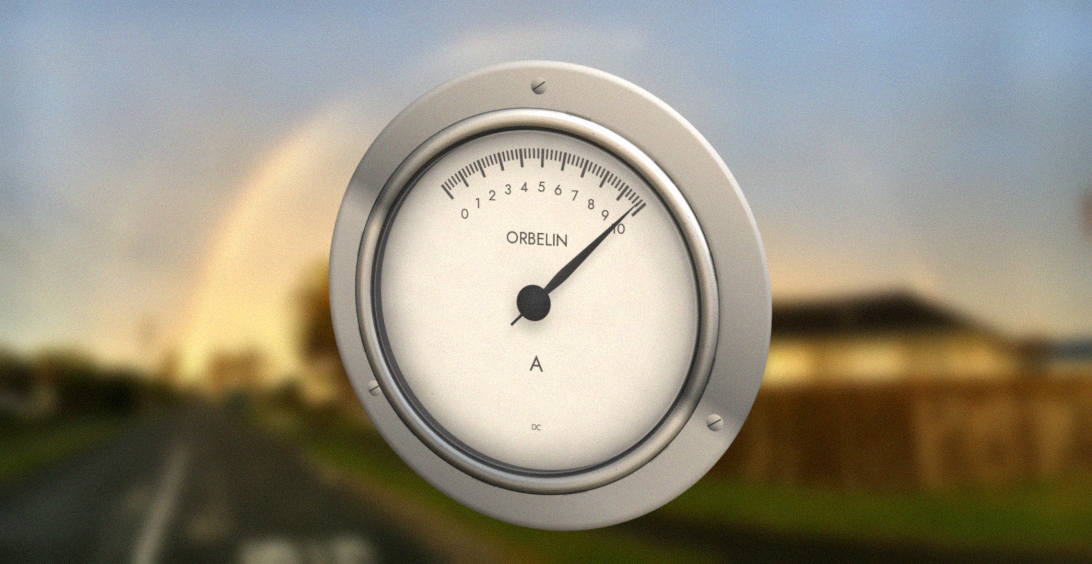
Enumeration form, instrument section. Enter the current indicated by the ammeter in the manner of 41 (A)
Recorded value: 9.8 (A)
